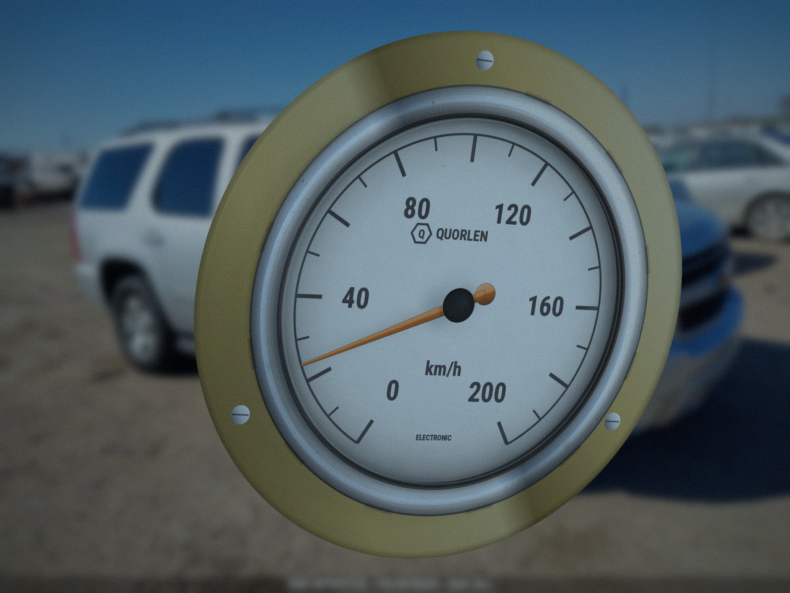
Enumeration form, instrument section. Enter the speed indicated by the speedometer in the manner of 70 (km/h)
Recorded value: 25 (km/h)
